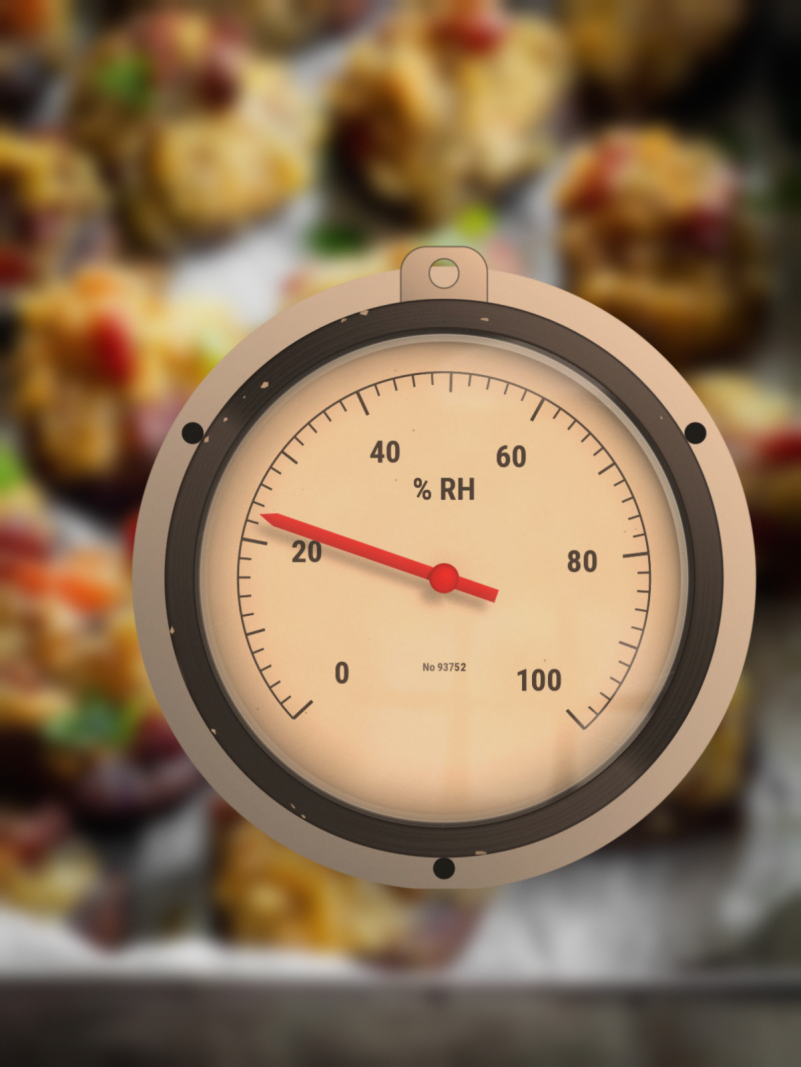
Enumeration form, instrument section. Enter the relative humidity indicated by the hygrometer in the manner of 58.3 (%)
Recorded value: 23 (%)
